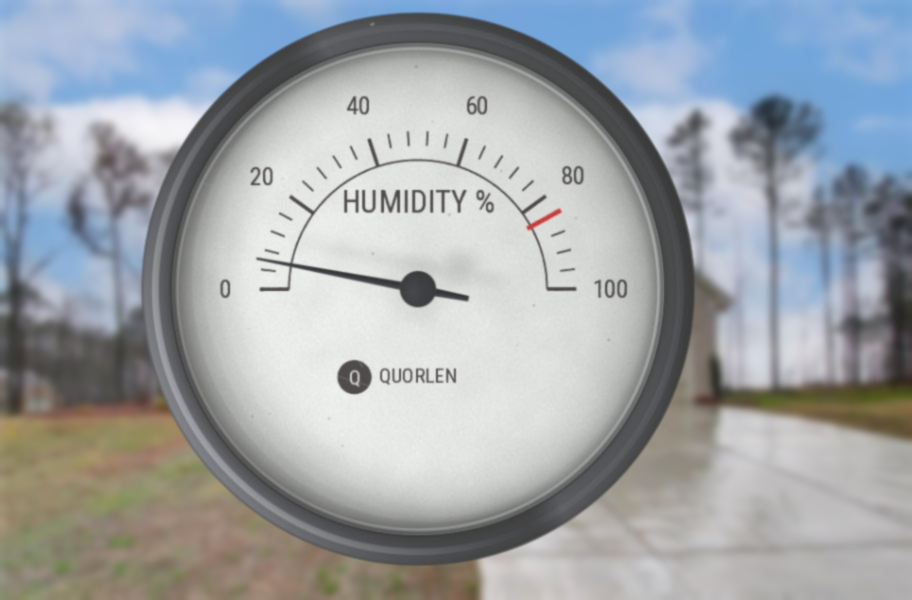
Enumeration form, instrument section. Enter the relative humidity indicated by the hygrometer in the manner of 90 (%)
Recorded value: 6 (%)
